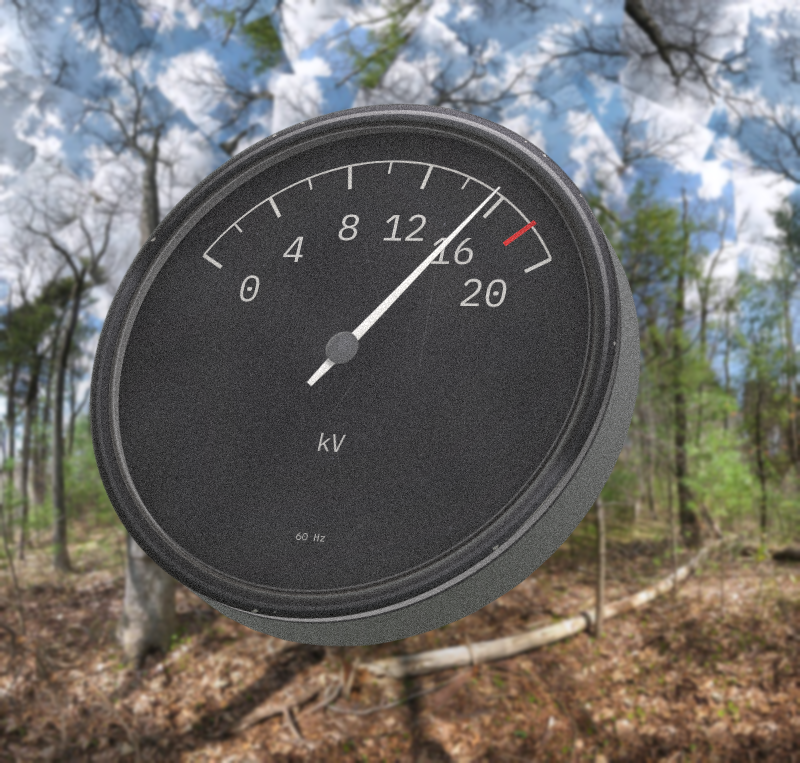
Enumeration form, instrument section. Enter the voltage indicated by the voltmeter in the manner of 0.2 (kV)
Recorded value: 16 (kV)
